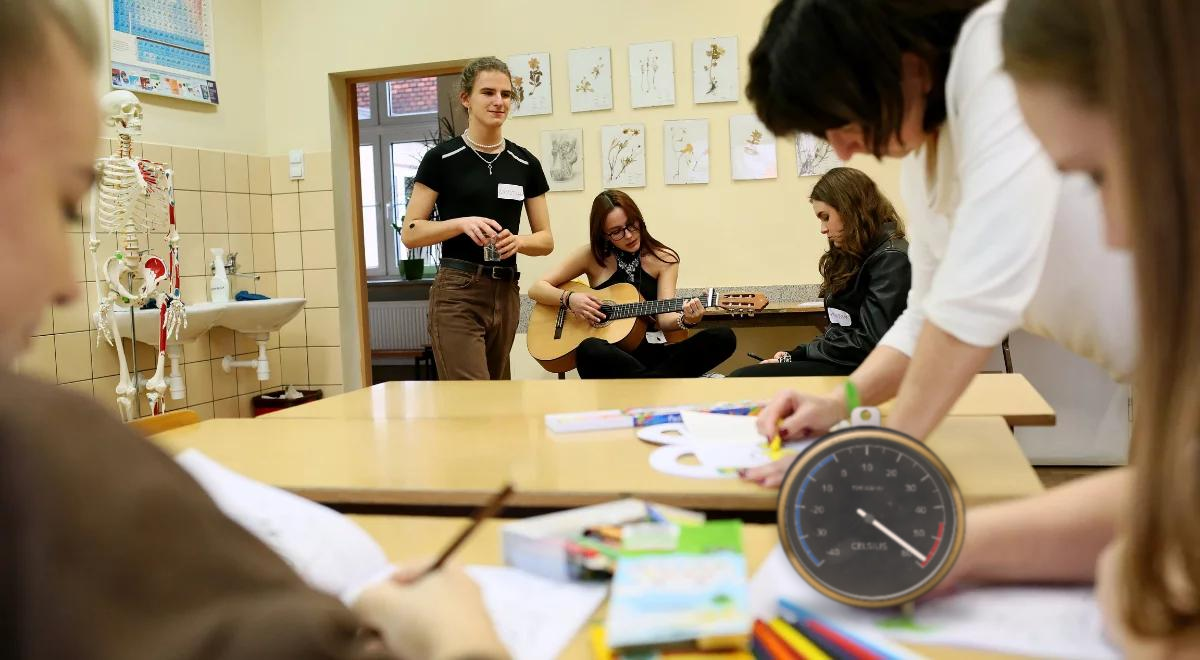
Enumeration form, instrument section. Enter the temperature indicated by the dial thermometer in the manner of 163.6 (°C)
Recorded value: 57.5 (°C)
